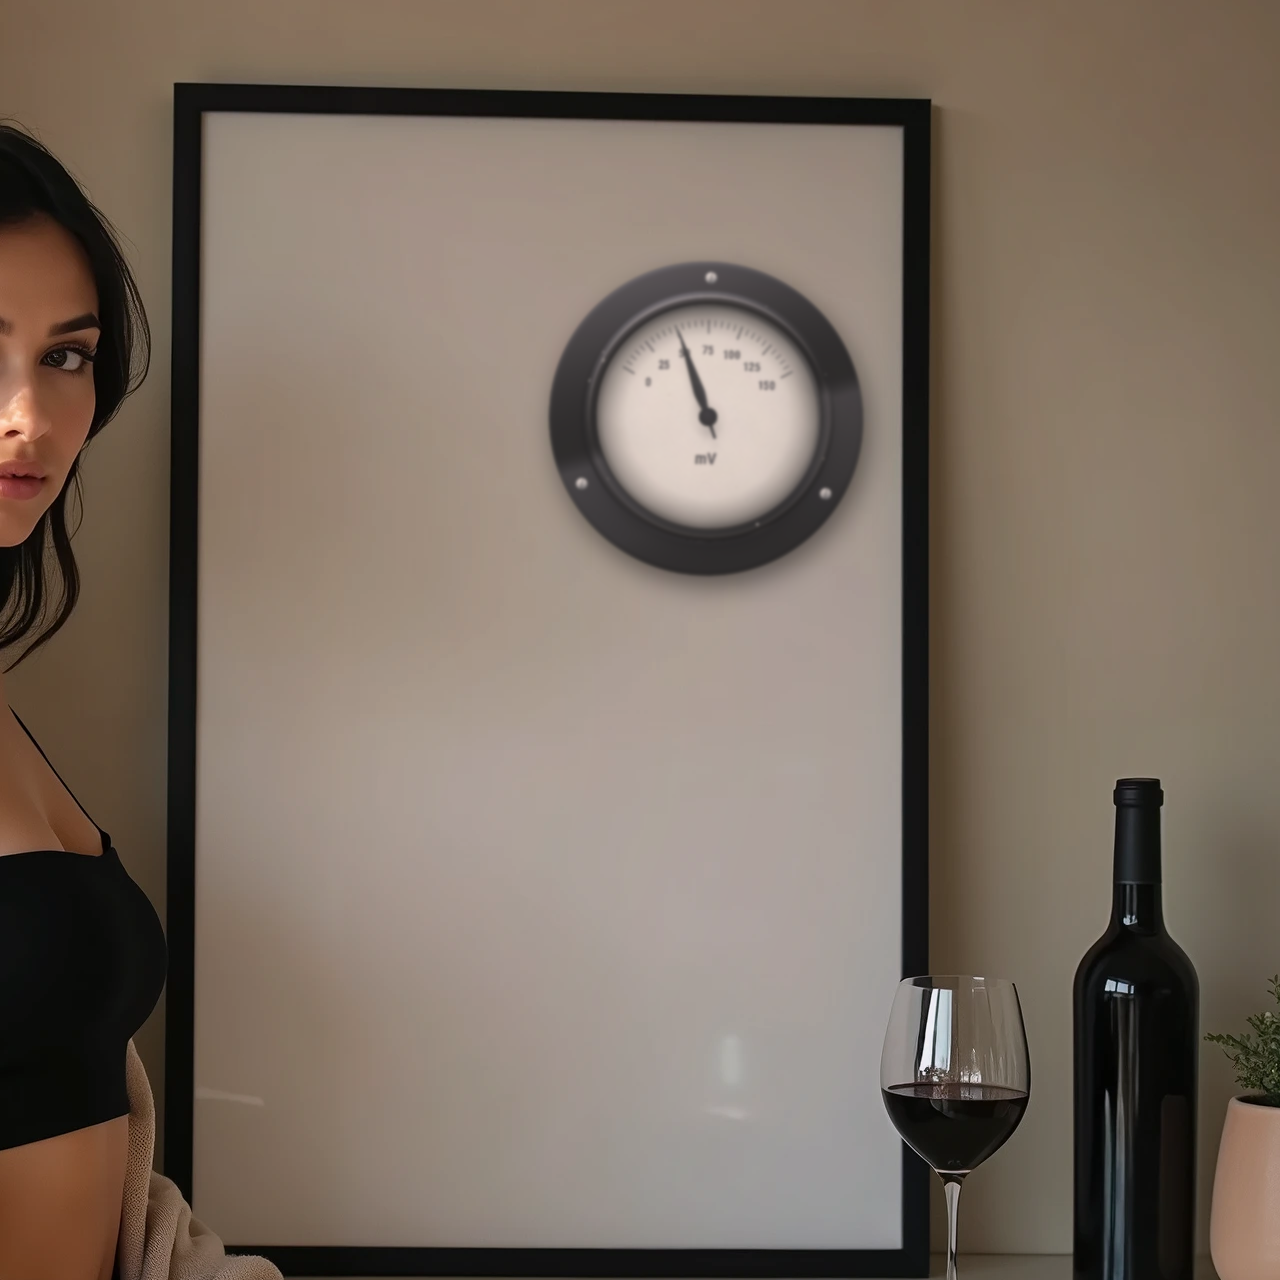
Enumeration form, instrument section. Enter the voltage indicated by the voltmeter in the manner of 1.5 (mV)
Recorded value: 50 (mV)
